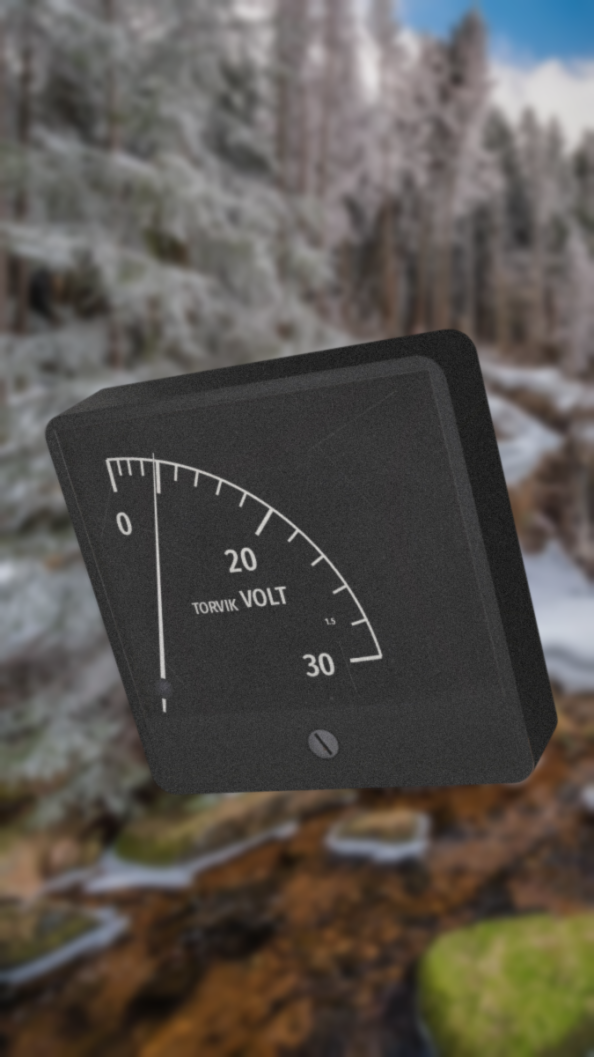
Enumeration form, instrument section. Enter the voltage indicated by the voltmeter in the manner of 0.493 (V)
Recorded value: 10 (V)
